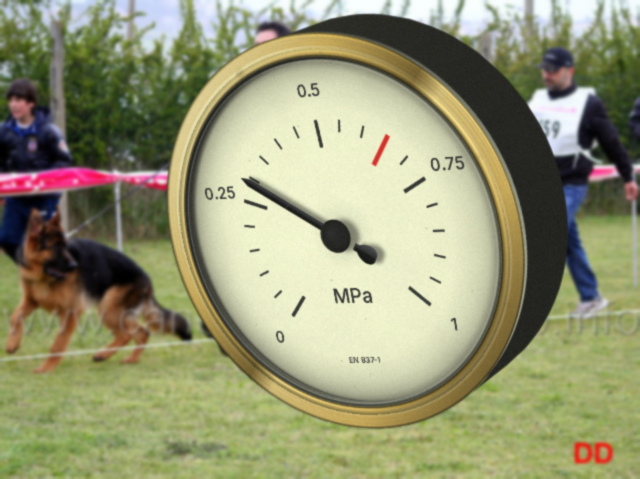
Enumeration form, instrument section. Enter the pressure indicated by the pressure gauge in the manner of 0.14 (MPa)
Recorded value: 0.3 (MPa)
